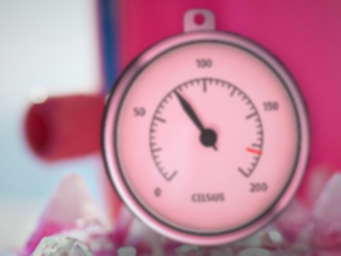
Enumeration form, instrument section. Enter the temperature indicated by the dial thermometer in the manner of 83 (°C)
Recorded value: 75 (°C)
